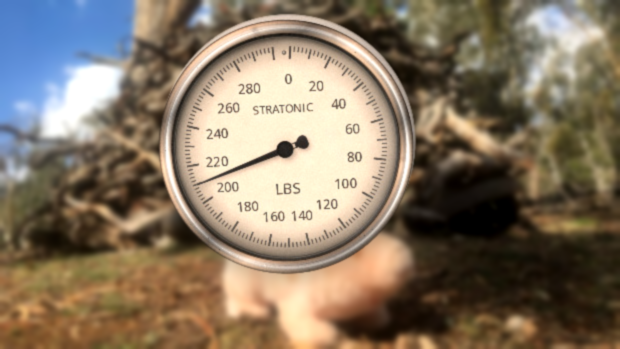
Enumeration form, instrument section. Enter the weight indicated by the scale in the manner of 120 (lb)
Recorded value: 210 (lb)
